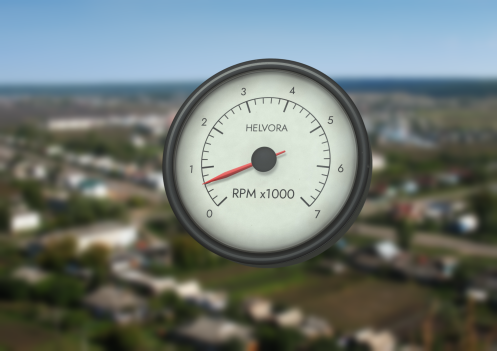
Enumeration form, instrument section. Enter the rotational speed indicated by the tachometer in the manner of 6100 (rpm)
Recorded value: 600 (rpm)
